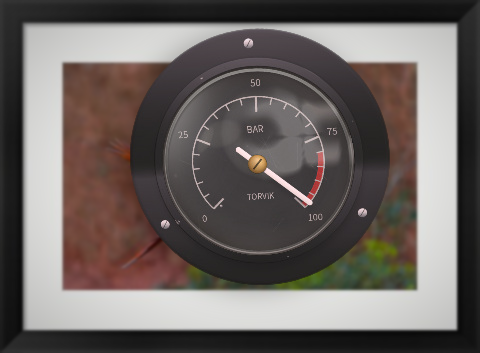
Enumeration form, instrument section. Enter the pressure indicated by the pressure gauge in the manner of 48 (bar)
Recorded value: 97.5 (bar)
